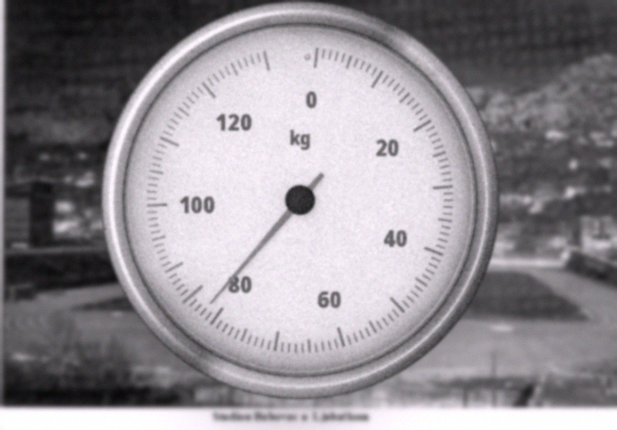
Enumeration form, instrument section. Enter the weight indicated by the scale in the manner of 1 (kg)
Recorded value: 82 (kg)
